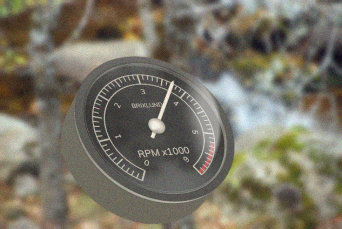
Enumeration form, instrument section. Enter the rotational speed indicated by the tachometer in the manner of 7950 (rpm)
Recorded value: 3700 (rpm)
